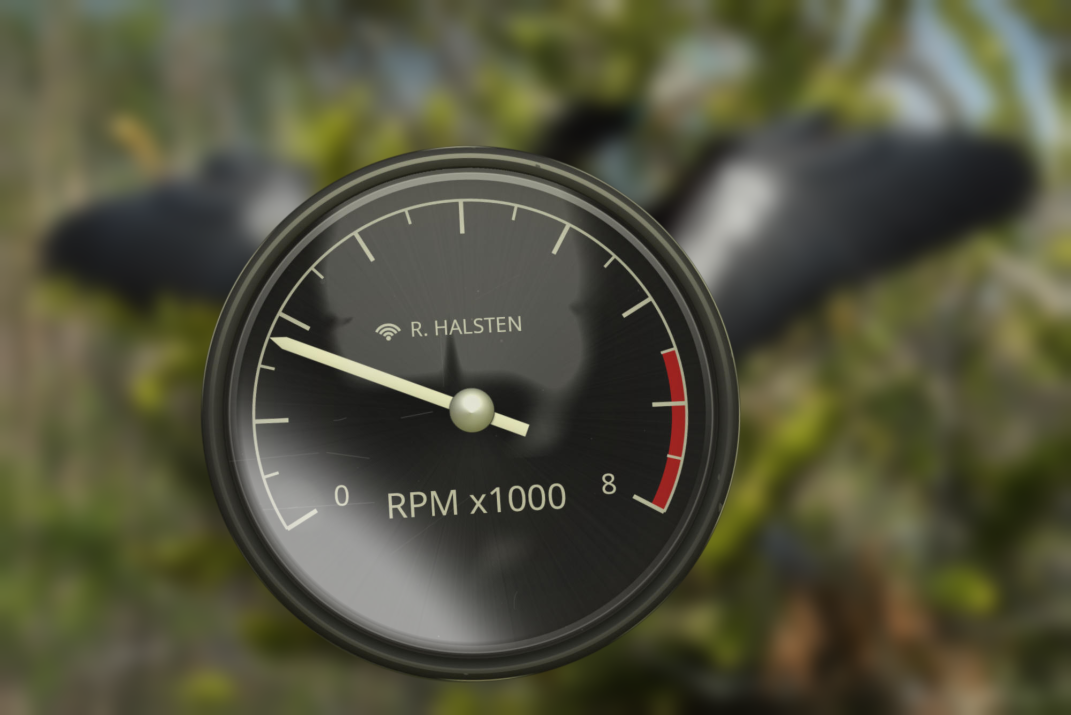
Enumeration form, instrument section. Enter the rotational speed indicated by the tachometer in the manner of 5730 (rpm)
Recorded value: 1750 (rpm)
